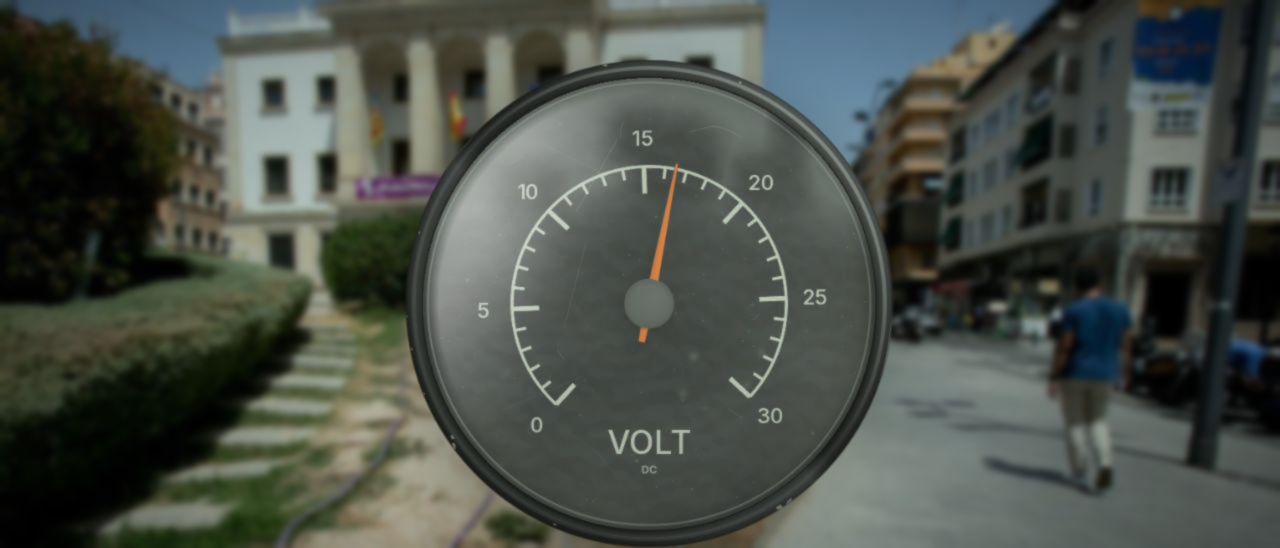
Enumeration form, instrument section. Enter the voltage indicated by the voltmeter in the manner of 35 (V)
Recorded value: 16.5 (V)
